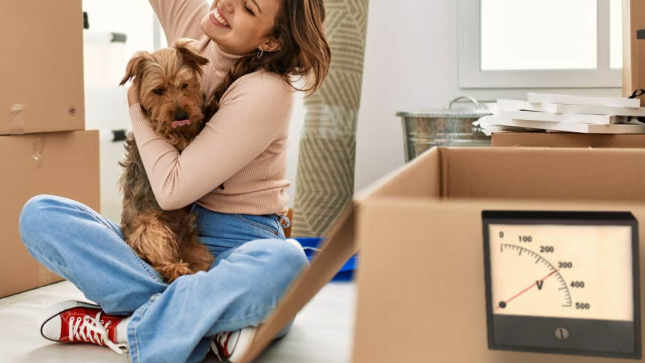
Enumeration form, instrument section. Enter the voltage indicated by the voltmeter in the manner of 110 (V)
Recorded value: 300 (V)
